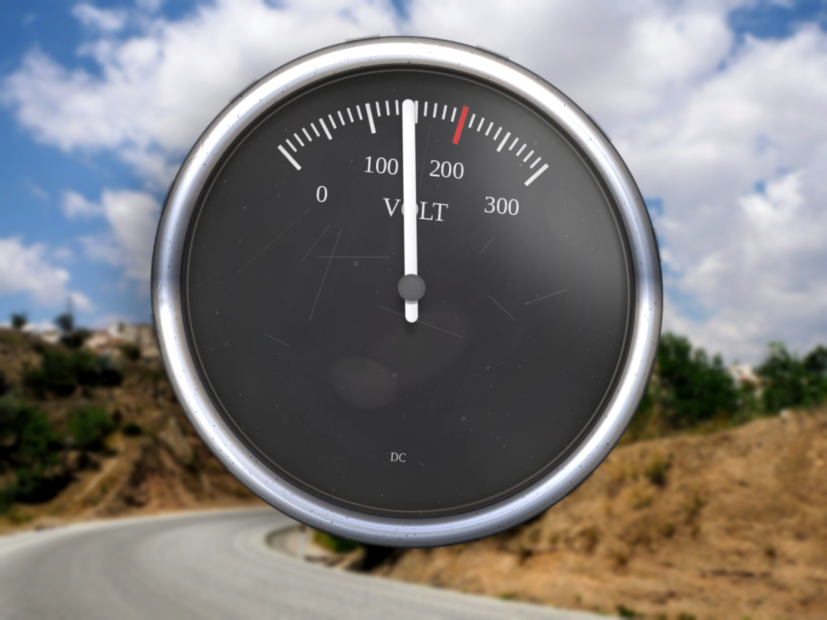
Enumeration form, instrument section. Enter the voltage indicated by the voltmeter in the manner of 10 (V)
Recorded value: 140 (V)
